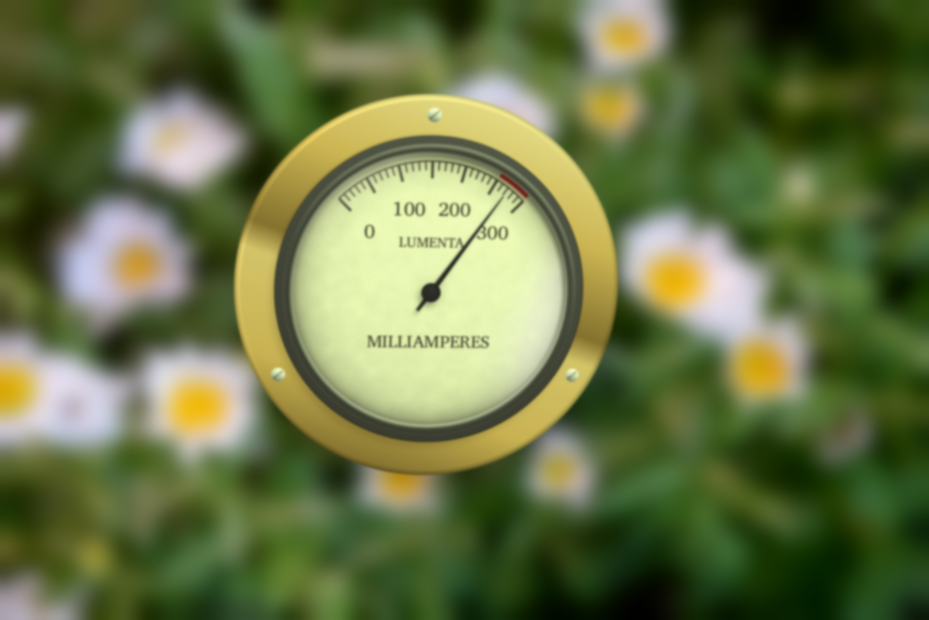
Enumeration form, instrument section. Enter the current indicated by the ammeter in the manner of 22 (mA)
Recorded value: 270 (mA)
